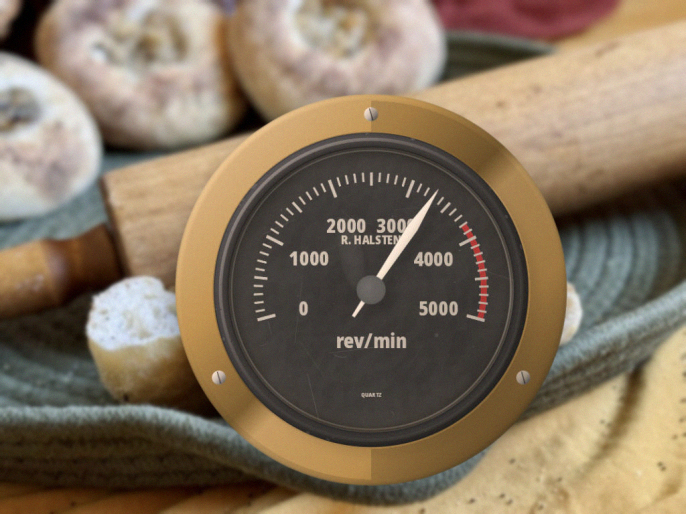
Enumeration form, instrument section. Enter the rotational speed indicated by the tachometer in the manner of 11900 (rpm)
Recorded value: 3300 (rpm)
